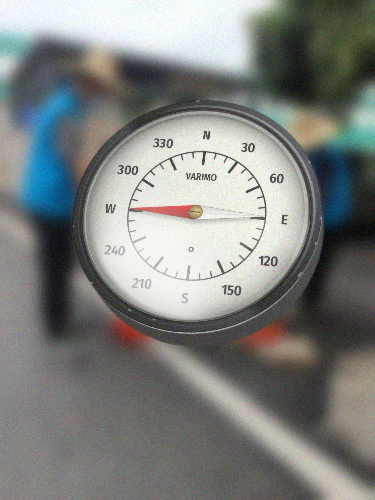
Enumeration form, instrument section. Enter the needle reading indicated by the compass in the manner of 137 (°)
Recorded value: 270 (°)
